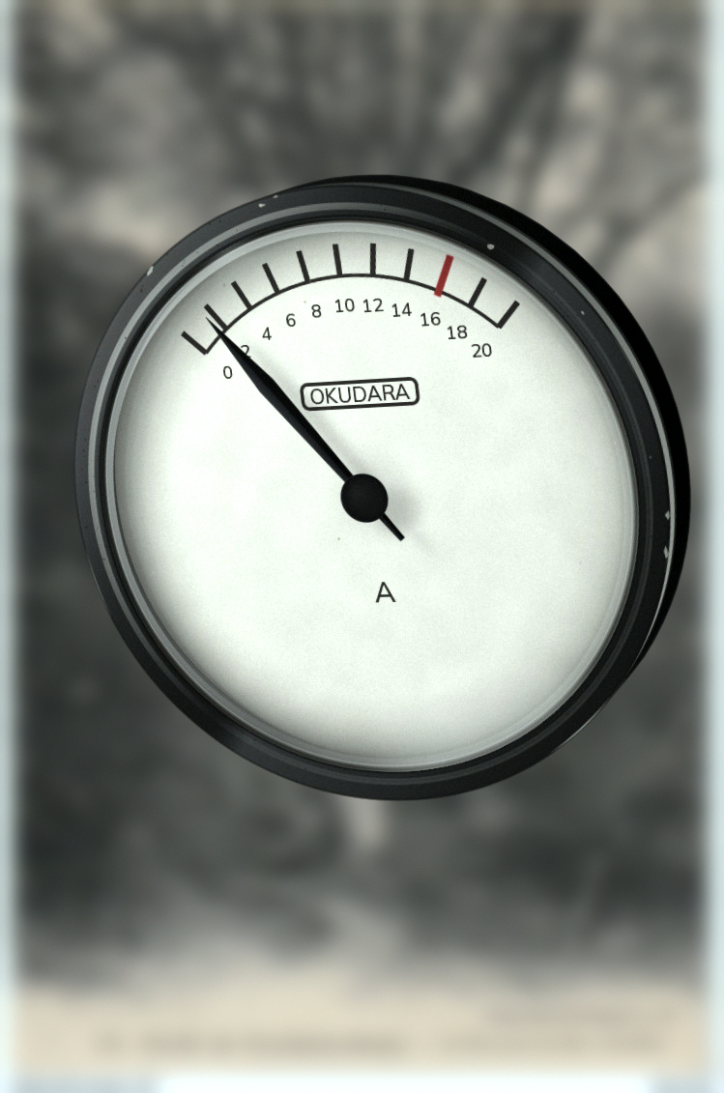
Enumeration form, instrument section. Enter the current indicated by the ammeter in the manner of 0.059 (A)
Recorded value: 2 (A)
